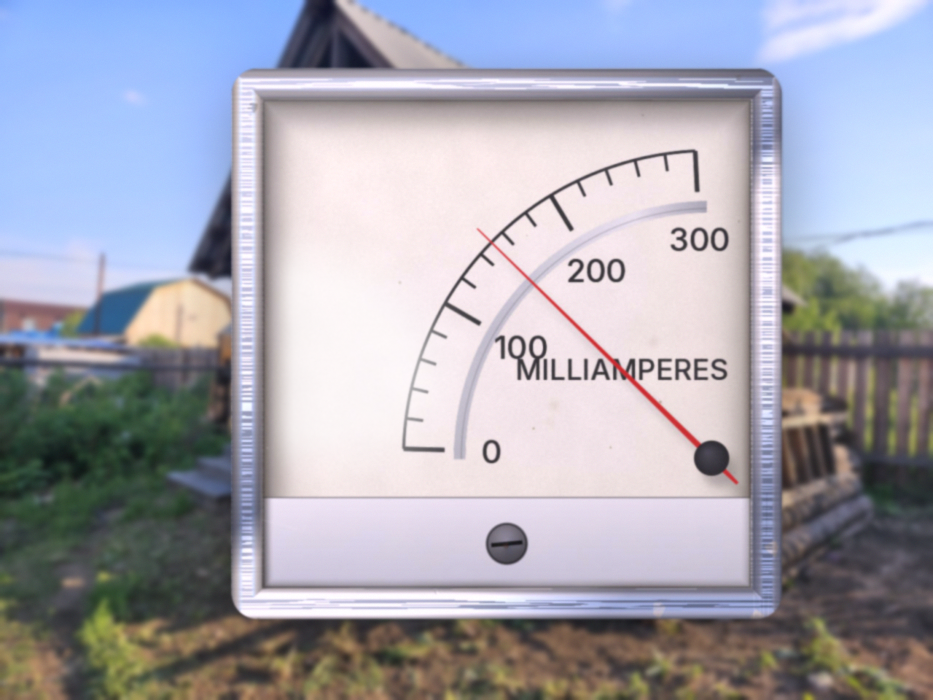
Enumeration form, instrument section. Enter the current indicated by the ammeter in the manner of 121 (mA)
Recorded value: 150 (mA)
